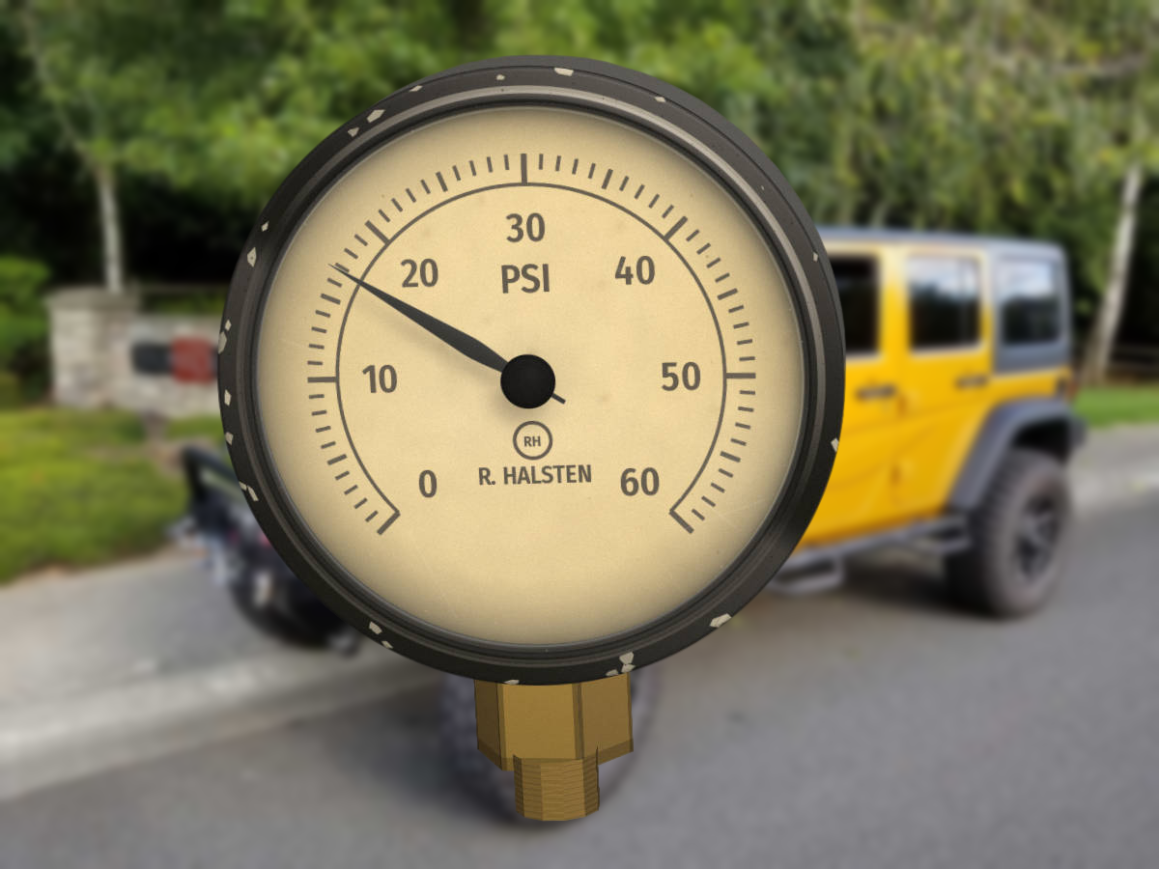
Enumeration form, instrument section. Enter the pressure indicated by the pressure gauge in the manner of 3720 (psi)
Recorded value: 17 (psi)
